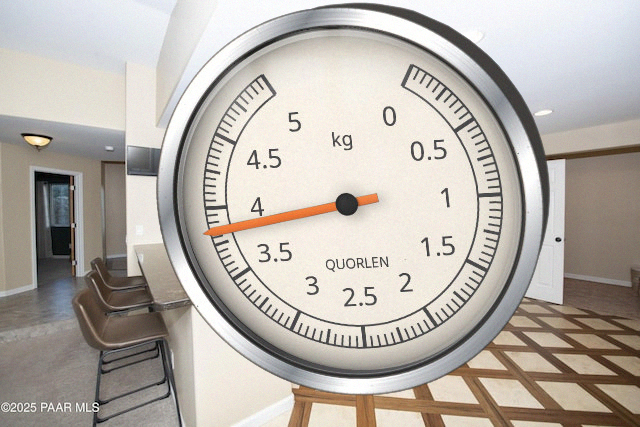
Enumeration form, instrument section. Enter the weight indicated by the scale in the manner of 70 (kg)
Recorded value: 3.85 (kg)
